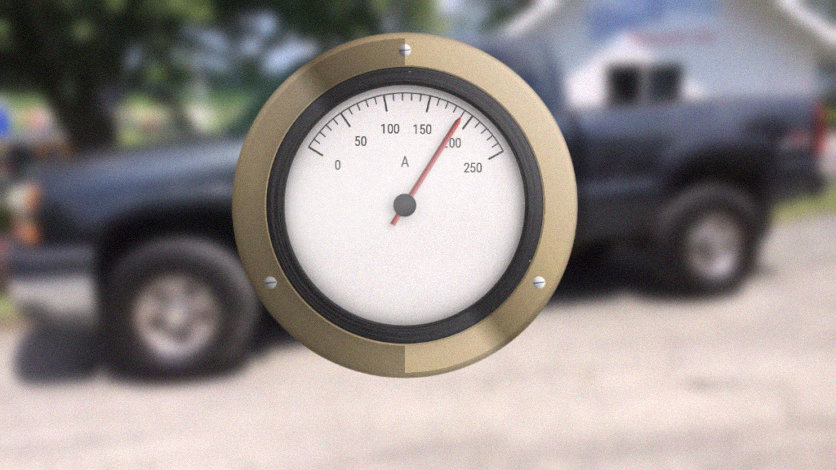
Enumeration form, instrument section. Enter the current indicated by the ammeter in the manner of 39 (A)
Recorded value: 190 (A)
